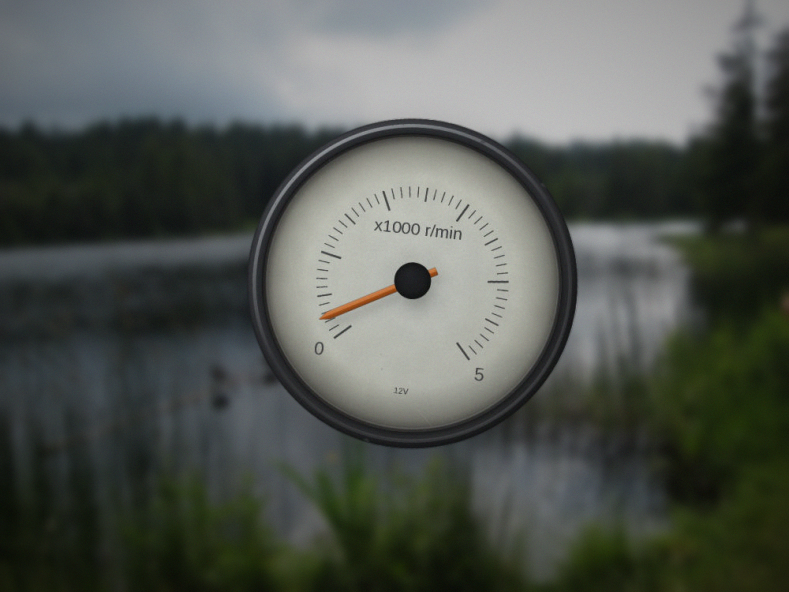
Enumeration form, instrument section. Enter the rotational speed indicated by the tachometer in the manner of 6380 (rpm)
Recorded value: 250 (rpm)
